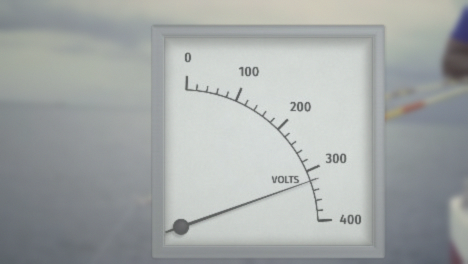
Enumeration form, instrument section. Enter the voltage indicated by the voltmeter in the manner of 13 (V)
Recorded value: 320 (V)
